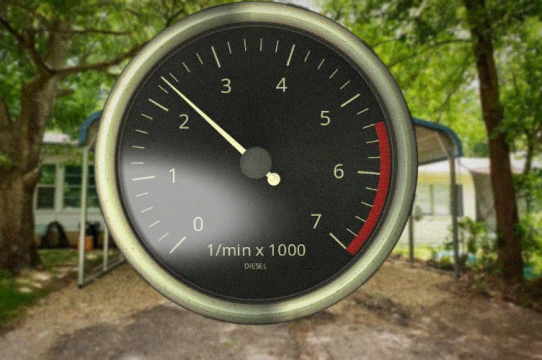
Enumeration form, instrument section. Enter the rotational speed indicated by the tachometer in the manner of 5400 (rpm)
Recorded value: 2300 (rpm)
